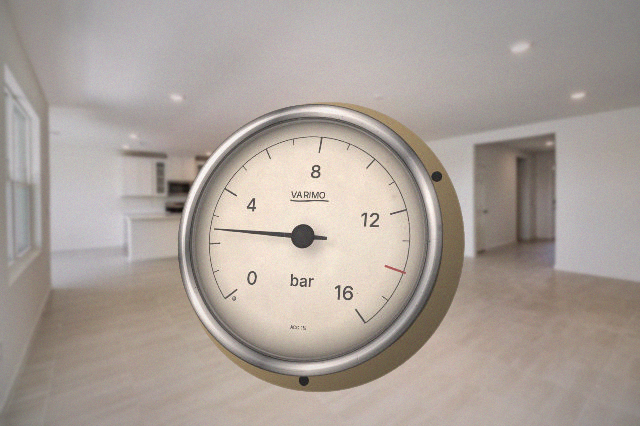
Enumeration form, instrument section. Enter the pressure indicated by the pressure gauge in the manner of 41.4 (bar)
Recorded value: 2.5 (bar)
